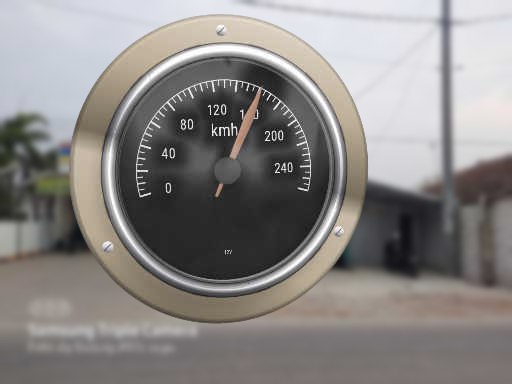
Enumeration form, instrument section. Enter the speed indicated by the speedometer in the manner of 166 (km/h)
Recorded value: 160 (km/h)
